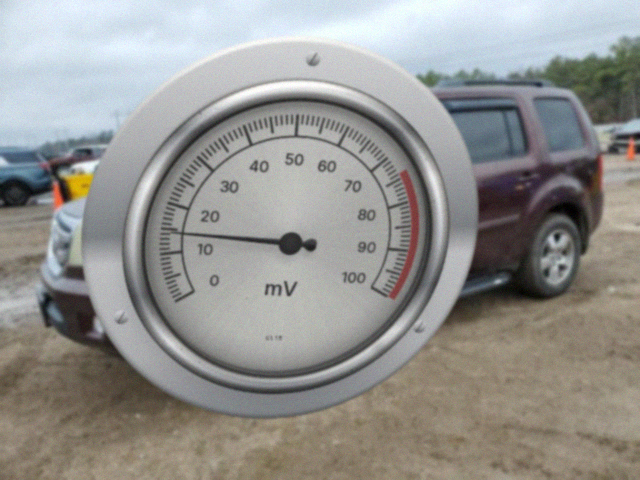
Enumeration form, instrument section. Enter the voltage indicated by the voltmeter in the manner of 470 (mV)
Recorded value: 15 (mV)
